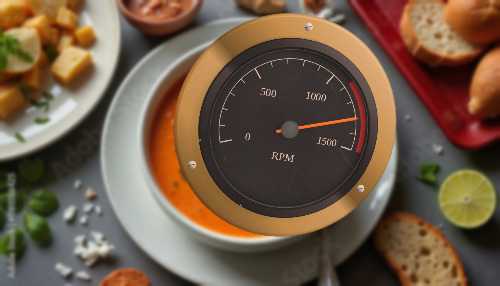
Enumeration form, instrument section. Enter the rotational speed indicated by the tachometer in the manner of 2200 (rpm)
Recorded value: 1300 (rpm)
